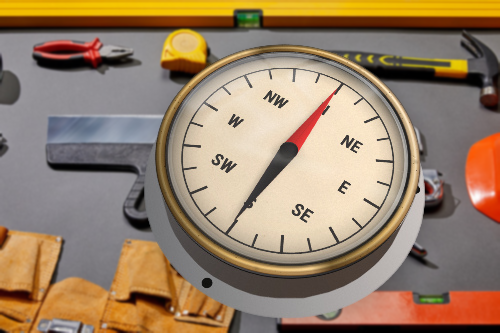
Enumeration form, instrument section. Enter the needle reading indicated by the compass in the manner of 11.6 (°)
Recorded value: 0 (°)
